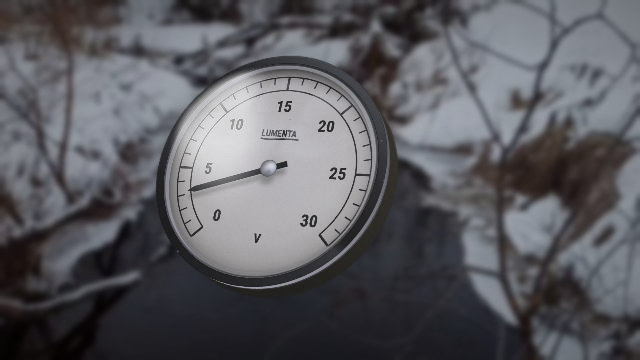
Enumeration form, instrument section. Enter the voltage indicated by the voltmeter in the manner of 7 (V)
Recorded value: 3 (V)
